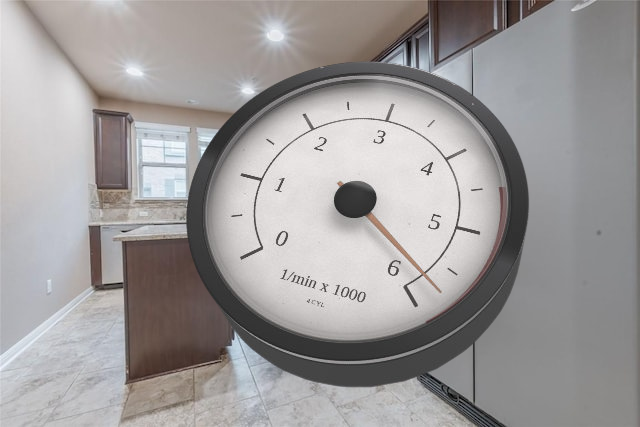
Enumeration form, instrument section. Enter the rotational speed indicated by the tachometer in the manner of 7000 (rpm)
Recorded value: 5750 (rpm)
